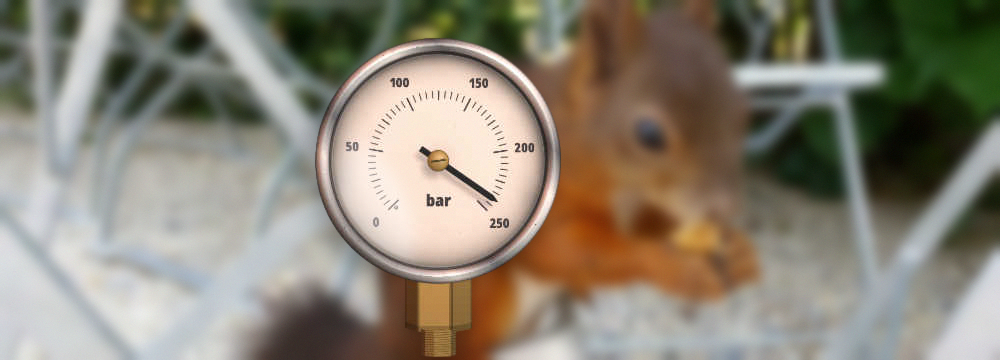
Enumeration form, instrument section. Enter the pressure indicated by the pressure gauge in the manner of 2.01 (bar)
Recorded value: 240 (bar)
